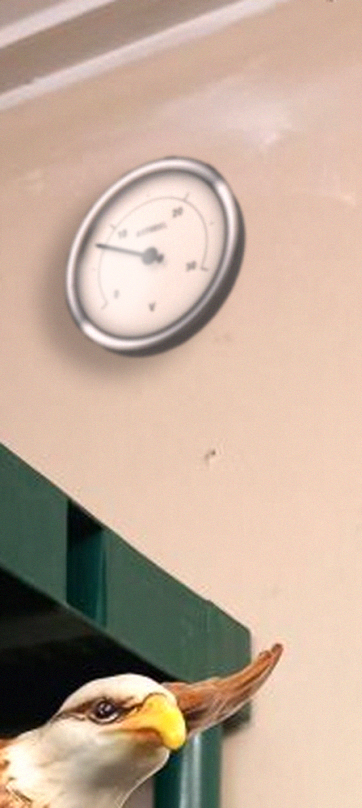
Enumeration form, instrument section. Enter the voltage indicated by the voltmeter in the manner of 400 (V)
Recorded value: 7.5 (V)
